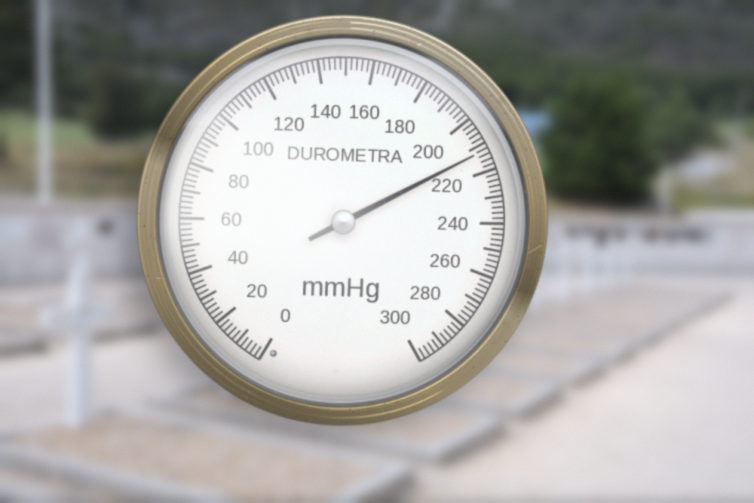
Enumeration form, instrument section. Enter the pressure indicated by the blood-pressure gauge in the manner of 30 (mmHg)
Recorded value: 212 (mmHg)
